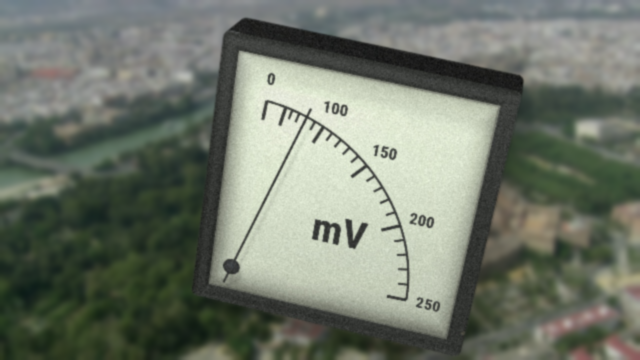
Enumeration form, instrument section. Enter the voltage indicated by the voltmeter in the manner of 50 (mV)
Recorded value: 80 (mV)
